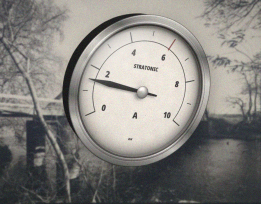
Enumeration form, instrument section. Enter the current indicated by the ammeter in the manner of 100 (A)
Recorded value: 1.5 (A)
